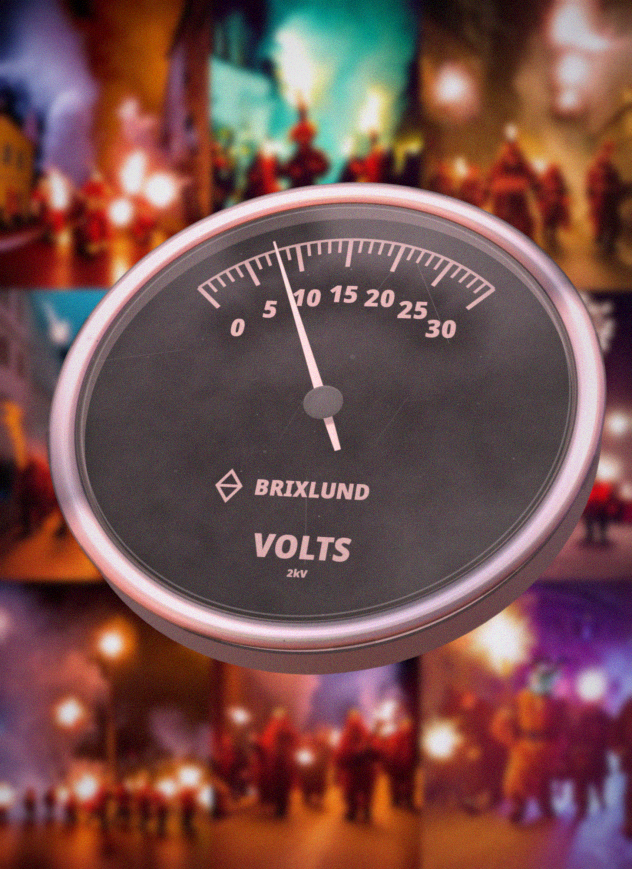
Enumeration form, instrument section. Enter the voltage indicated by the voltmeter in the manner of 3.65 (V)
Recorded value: 8 (V)
